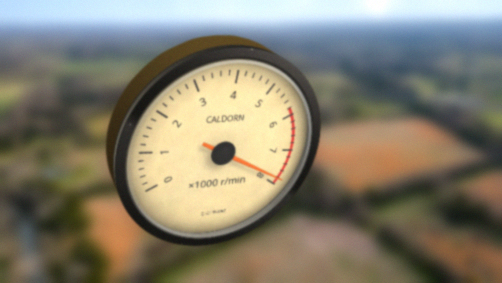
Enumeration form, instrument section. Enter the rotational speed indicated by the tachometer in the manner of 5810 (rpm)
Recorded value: 7800 (rpm)
